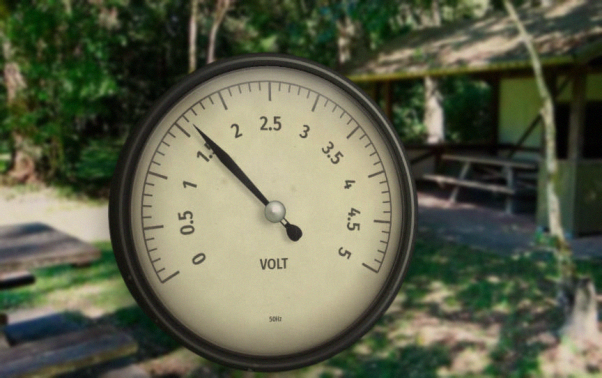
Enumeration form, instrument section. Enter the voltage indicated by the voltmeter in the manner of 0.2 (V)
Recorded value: 1.6 (V)
